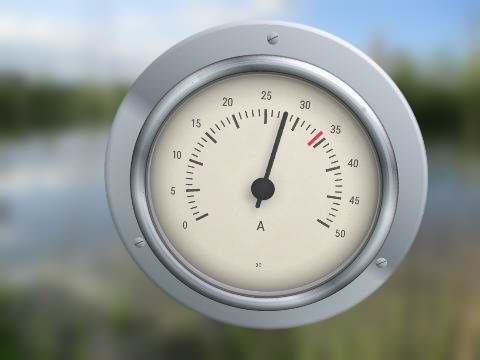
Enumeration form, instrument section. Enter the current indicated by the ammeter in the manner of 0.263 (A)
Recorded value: 28 (A)
